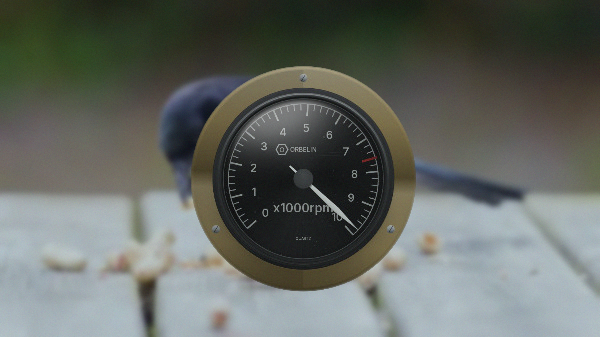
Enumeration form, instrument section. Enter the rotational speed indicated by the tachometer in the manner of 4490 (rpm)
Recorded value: 9800 (rpm)
